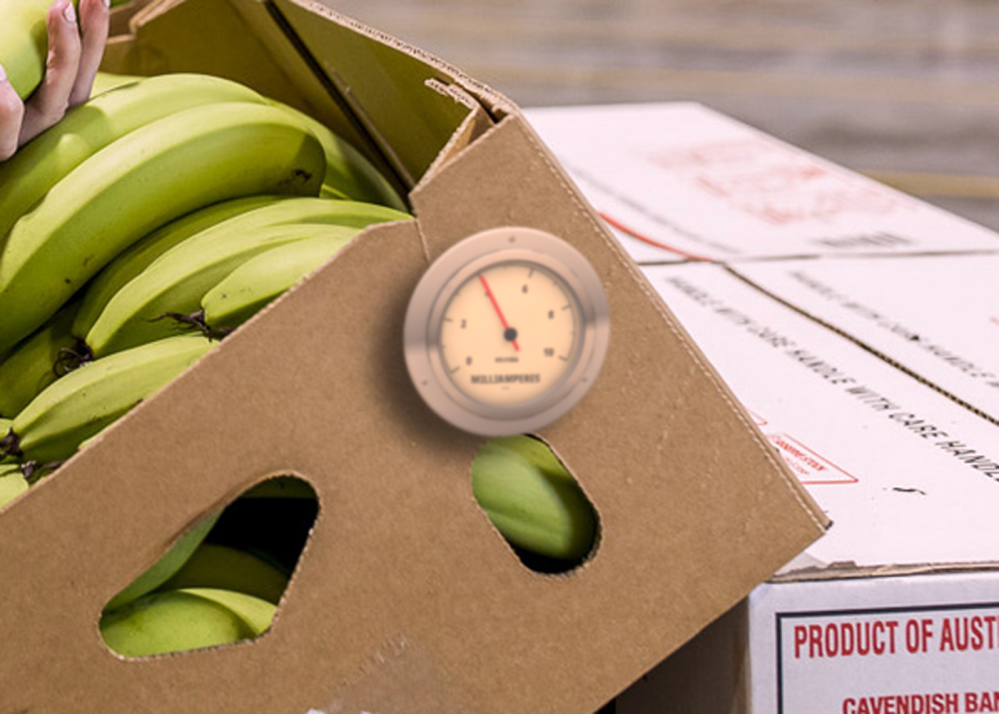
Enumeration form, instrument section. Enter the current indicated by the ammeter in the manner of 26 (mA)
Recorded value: 4 (mA)
